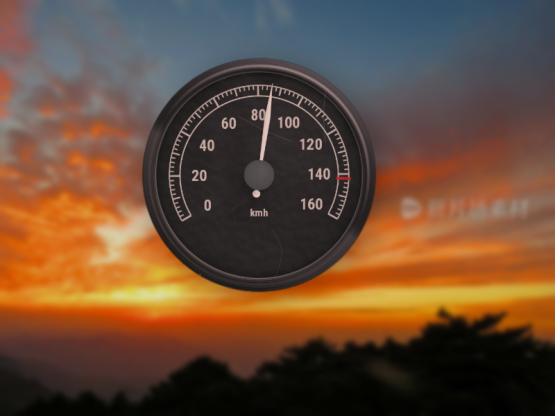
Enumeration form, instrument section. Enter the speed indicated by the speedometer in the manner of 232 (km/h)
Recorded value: 86 (km/h)
